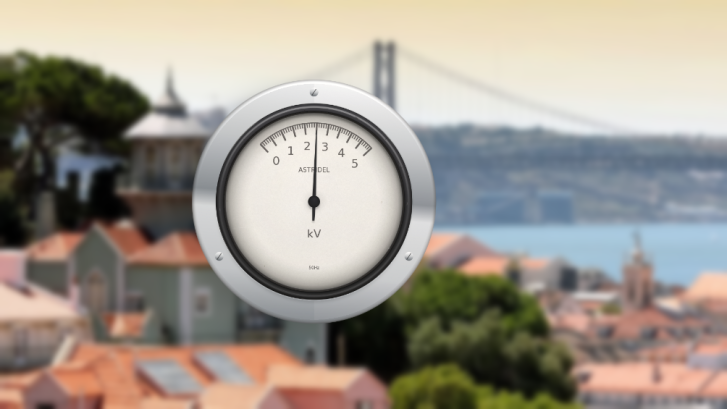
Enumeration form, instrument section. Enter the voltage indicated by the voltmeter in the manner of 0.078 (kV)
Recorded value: 2.5 (kV)
